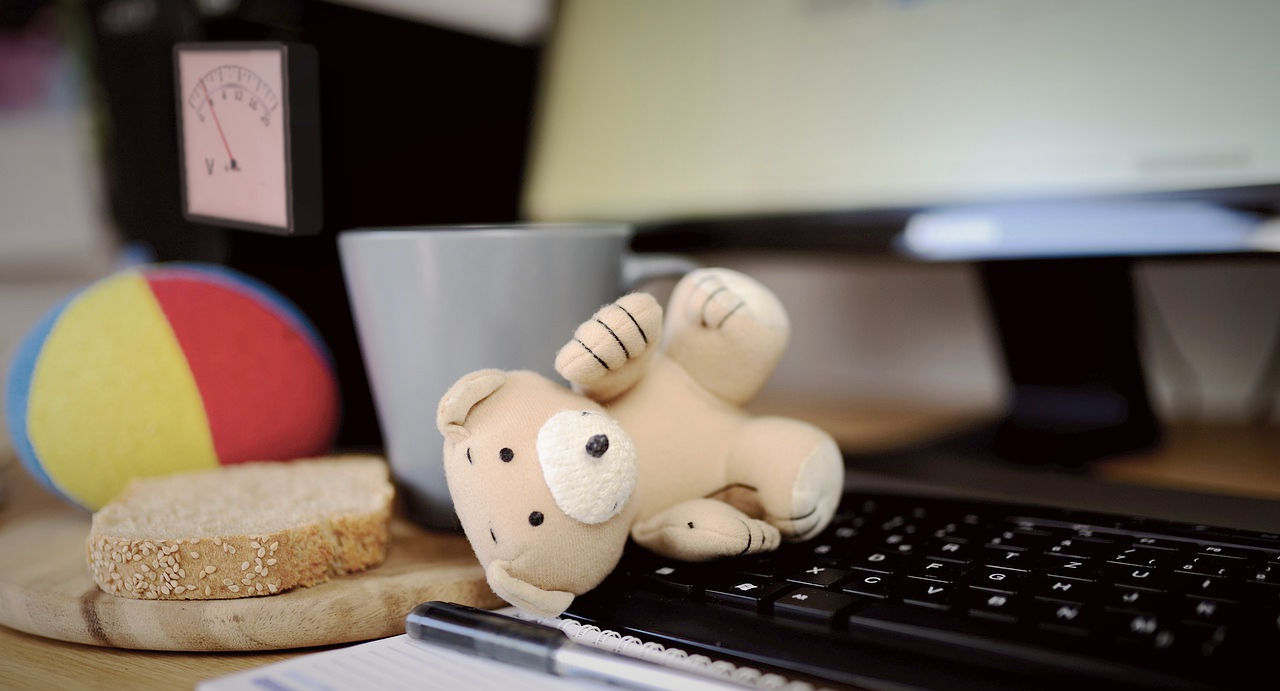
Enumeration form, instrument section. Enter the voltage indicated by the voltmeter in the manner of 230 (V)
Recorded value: 4 (V)
